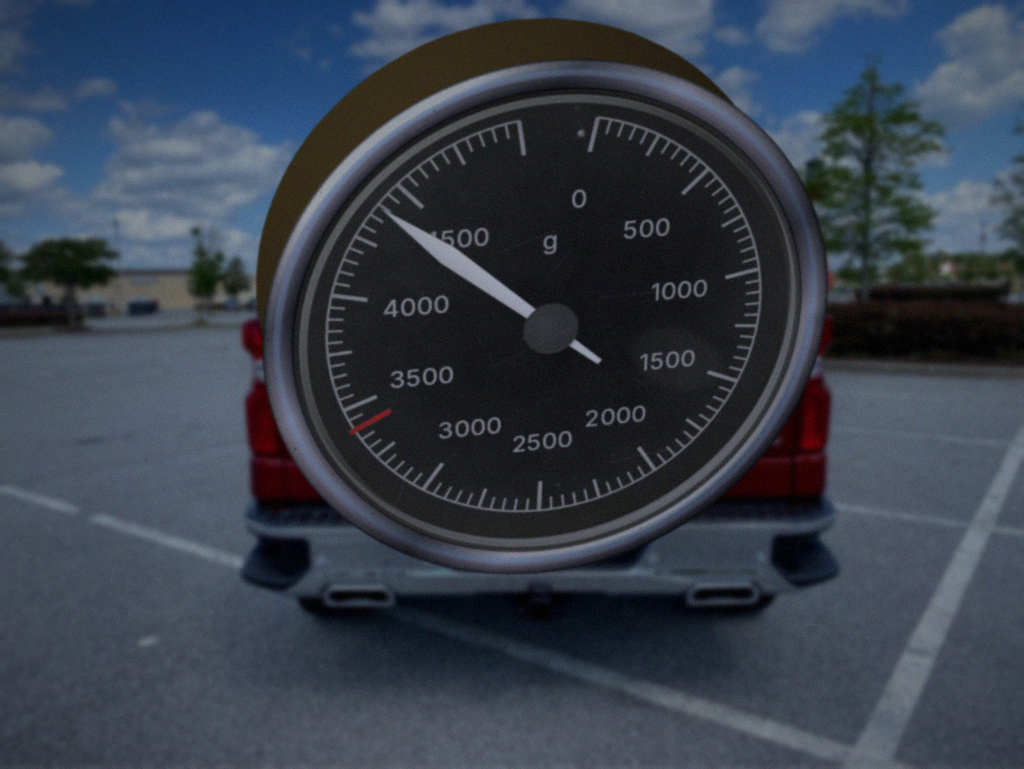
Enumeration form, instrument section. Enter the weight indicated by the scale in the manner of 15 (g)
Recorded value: 4400 (g)
